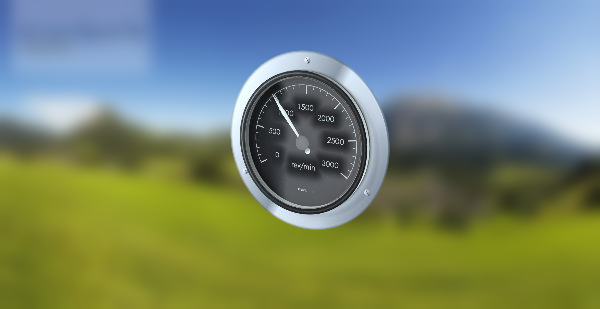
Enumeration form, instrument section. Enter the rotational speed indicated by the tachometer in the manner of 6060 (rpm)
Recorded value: 1000 (rpm)
